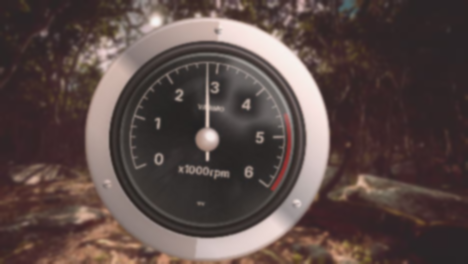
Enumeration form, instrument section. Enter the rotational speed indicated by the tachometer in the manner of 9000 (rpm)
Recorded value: 2800 (rpm)
